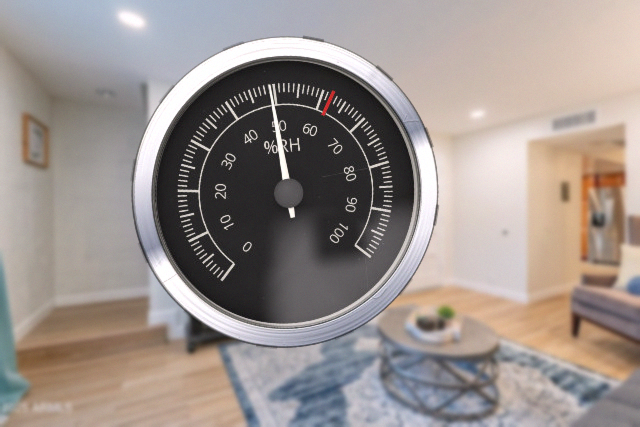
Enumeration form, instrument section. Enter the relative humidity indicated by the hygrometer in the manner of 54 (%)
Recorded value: 49 (%)
